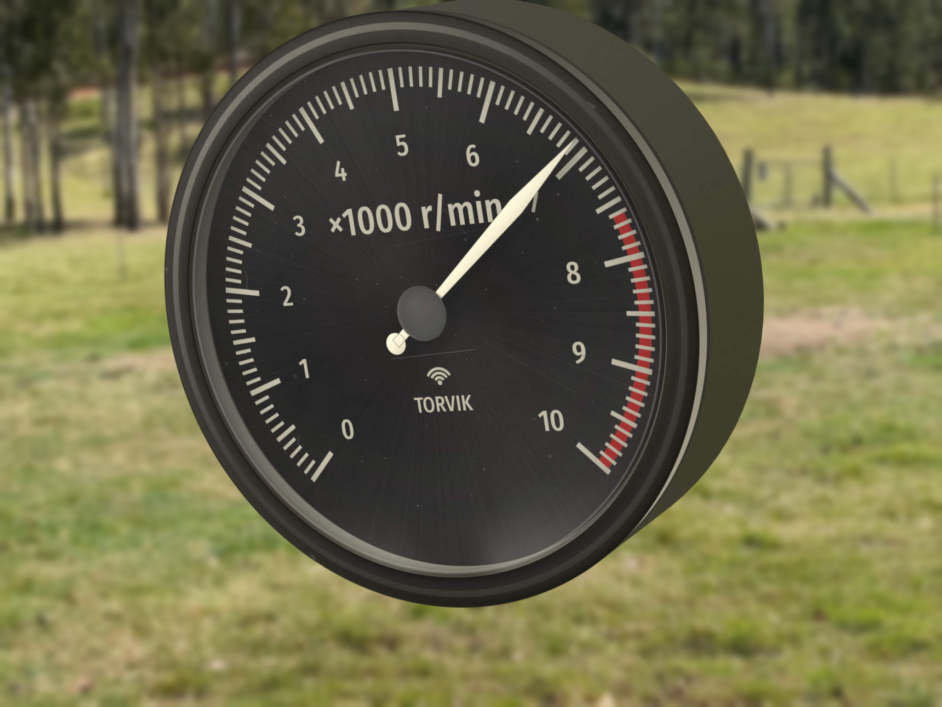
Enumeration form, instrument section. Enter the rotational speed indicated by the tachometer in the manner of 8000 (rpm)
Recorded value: 6900 (rpm)
